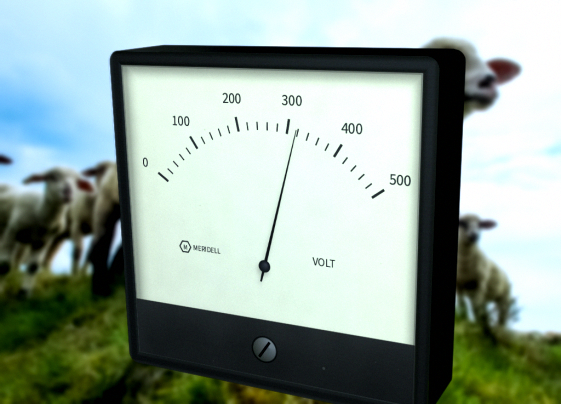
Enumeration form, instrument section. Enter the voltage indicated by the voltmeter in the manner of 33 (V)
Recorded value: 320 (V)
